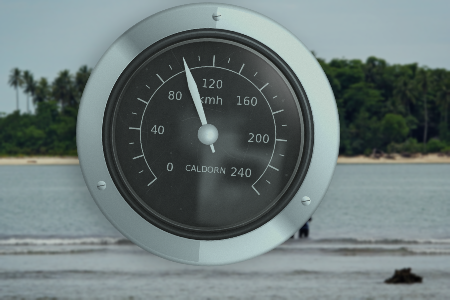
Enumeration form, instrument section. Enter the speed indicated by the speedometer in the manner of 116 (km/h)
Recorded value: 100 (km/h)
